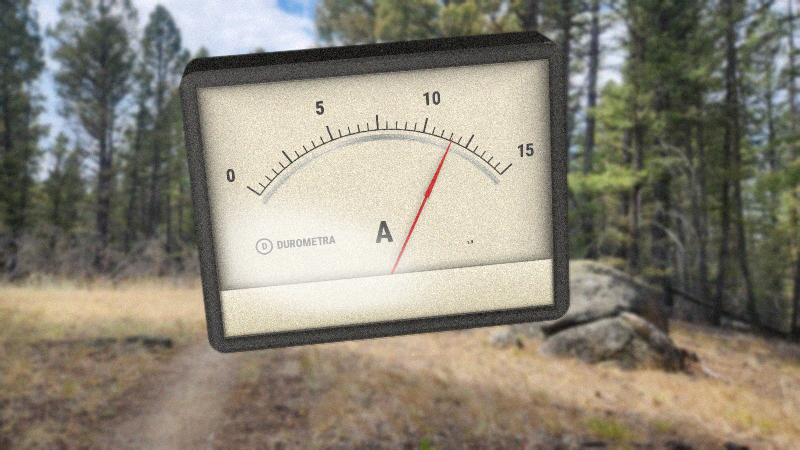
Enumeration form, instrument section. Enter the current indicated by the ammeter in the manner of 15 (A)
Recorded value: 11.5 (A)
